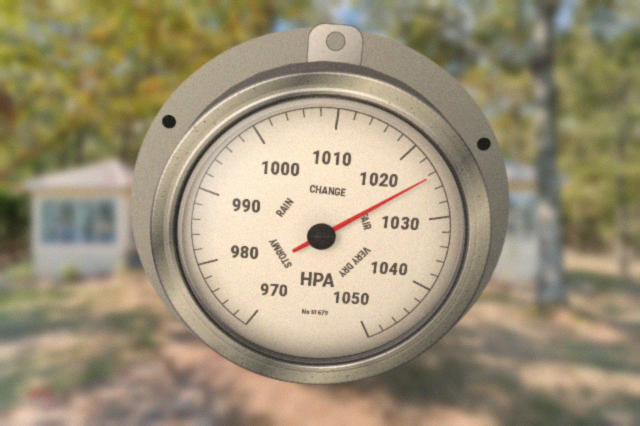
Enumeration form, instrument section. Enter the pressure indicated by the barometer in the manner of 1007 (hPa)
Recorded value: 1024 (hPa)
